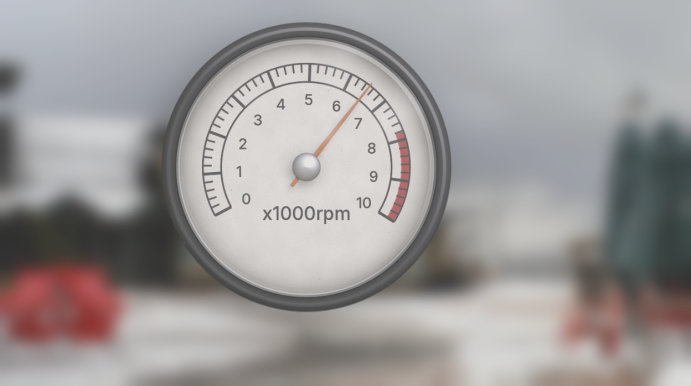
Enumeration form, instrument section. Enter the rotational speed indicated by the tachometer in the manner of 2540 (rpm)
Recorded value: 6500 (rpm)
